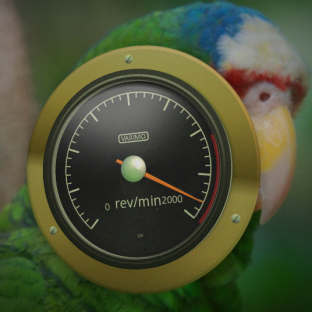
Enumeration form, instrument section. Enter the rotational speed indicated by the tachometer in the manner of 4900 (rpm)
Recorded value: 1900 (rpm)
